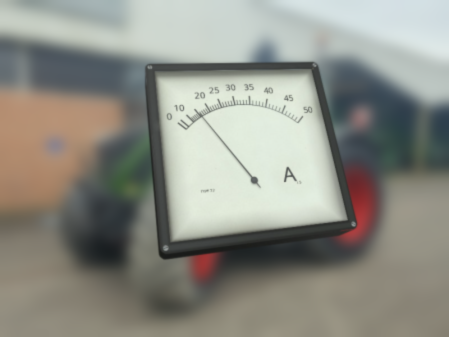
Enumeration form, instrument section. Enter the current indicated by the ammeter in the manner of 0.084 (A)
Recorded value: 15 (A)
